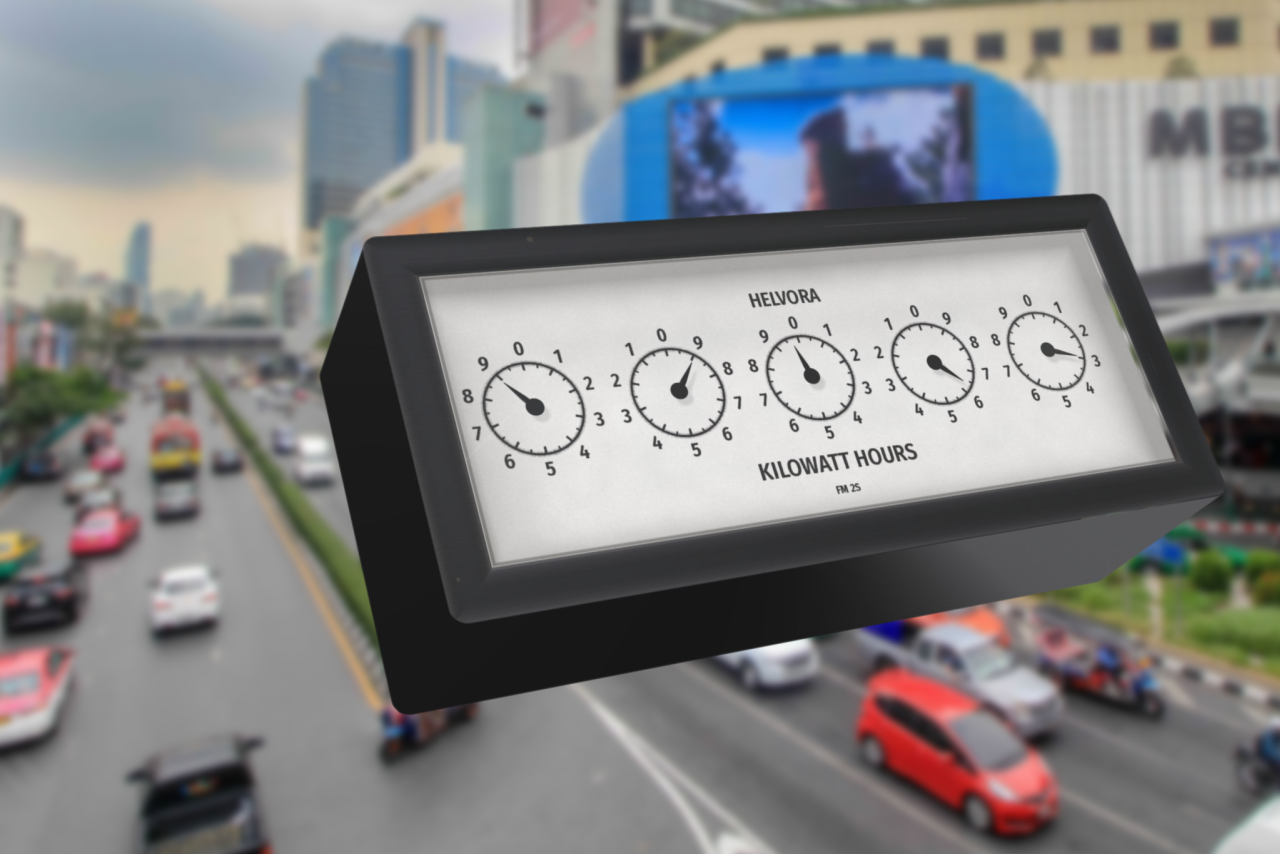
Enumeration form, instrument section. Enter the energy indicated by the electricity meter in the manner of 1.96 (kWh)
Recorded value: 88963 (kWh)
